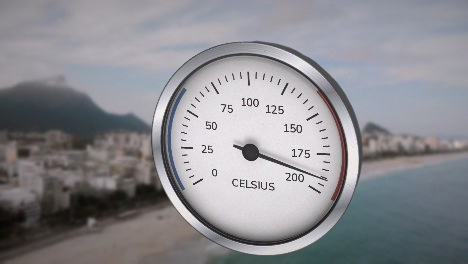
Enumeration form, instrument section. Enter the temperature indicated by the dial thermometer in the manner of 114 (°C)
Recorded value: 190 (°C)
